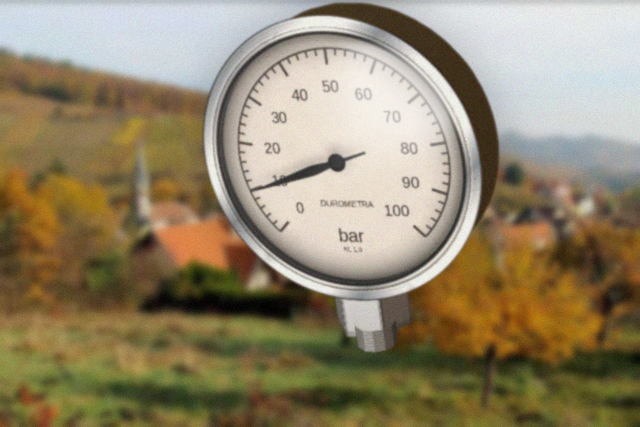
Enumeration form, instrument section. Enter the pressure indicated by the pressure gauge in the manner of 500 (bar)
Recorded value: 10 (bar)
